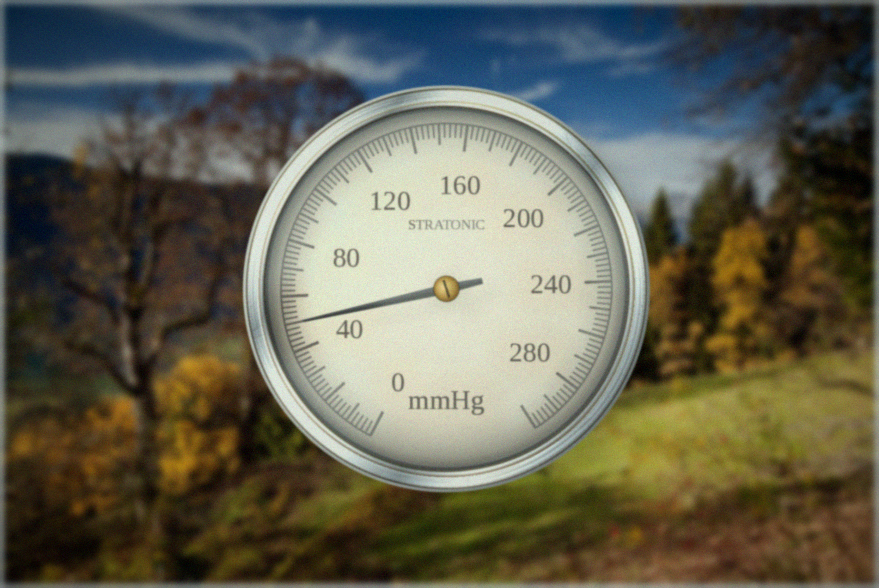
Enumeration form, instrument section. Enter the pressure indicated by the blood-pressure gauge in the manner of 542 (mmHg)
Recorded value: 50 (mmHg)
